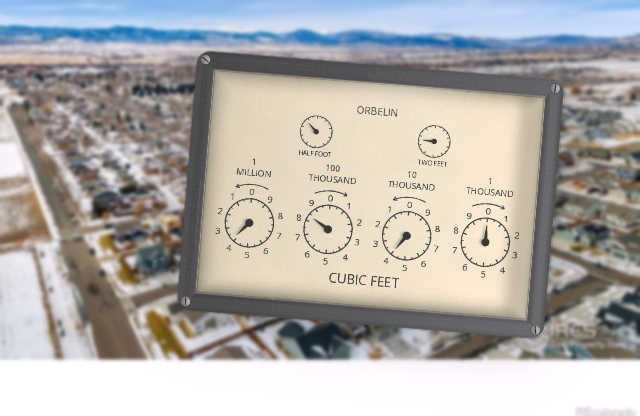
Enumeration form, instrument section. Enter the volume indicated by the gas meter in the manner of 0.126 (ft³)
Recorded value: 384000 (ft³)
